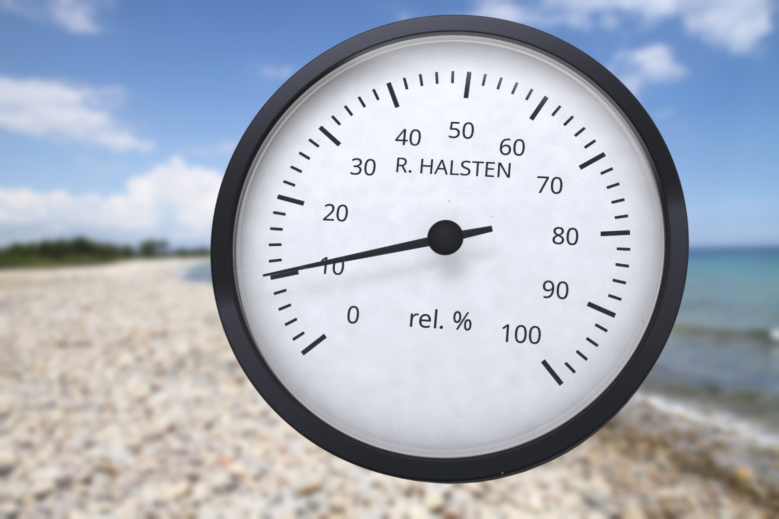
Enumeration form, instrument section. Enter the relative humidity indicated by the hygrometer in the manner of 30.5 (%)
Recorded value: 10 (%)
